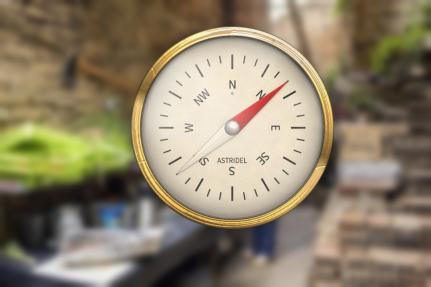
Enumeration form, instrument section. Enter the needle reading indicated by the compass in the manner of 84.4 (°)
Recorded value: 50 (°)
